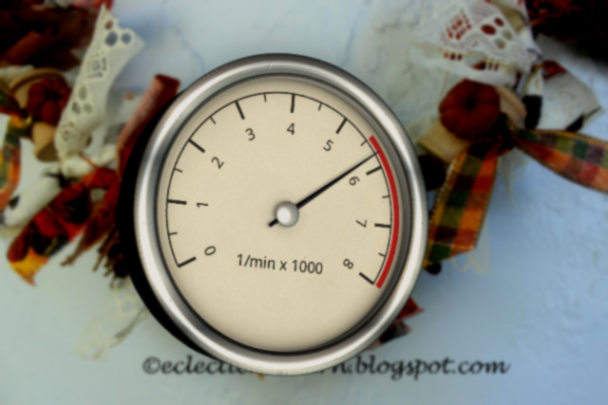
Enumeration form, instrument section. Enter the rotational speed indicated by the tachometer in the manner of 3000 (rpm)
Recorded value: 5750 (rpm)
